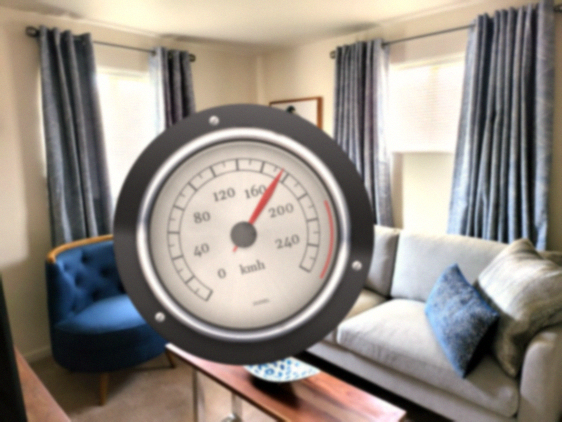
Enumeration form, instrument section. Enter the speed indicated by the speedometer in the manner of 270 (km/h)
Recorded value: 175 (km/h)
